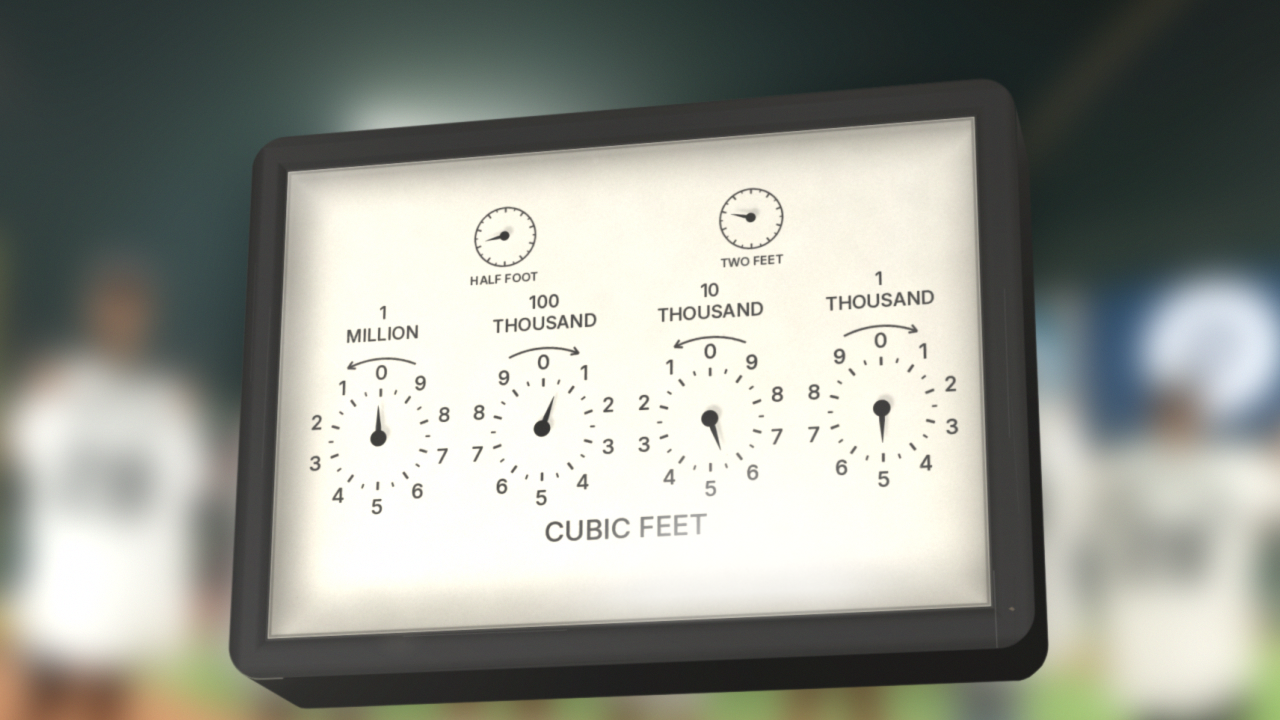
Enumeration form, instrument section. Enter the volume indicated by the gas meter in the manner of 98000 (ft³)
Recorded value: 5500 (ft³)
